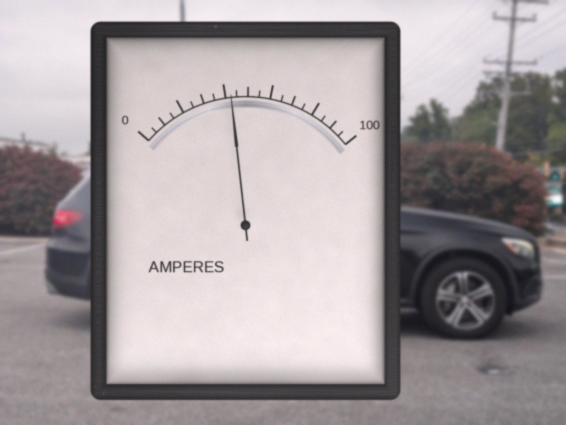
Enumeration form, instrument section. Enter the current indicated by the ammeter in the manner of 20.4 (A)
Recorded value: 42.5 (A)
